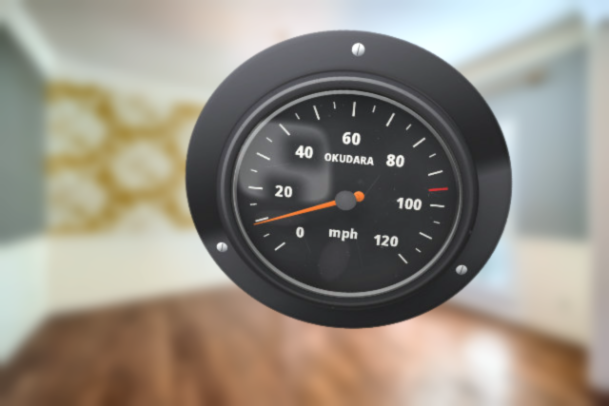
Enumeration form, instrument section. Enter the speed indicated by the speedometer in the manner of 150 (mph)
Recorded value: 10 (mph)
